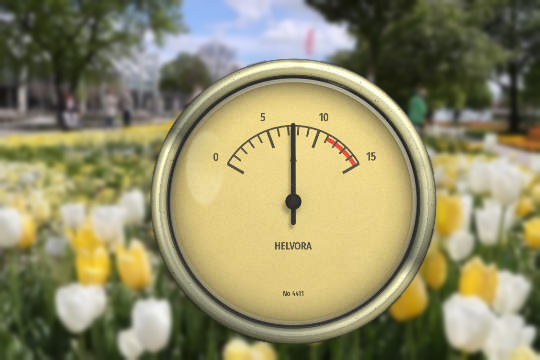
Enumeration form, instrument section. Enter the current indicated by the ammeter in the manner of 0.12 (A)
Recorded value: 7.5 (A)
